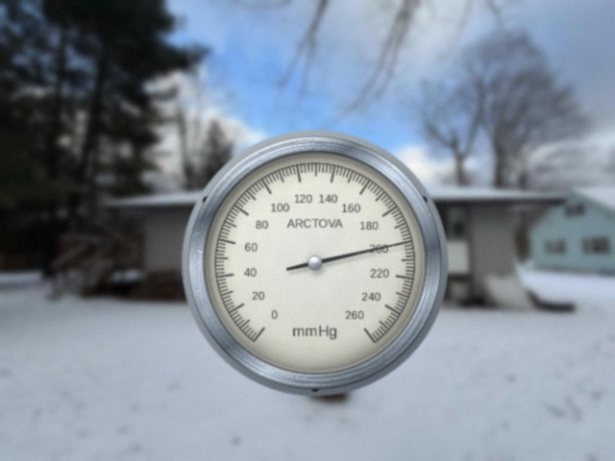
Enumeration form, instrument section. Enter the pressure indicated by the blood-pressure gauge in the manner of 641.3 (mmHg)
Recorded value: 200 (mmHg)
